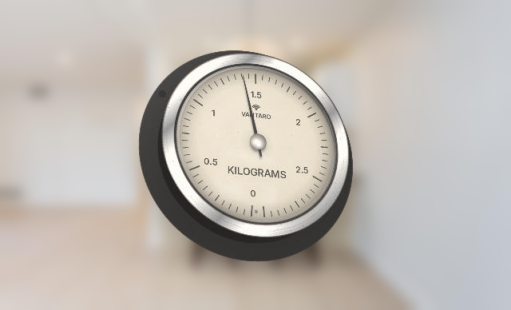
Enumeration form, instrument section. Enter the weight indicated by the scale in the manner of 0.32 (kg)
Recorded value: 1.4 (kg)
